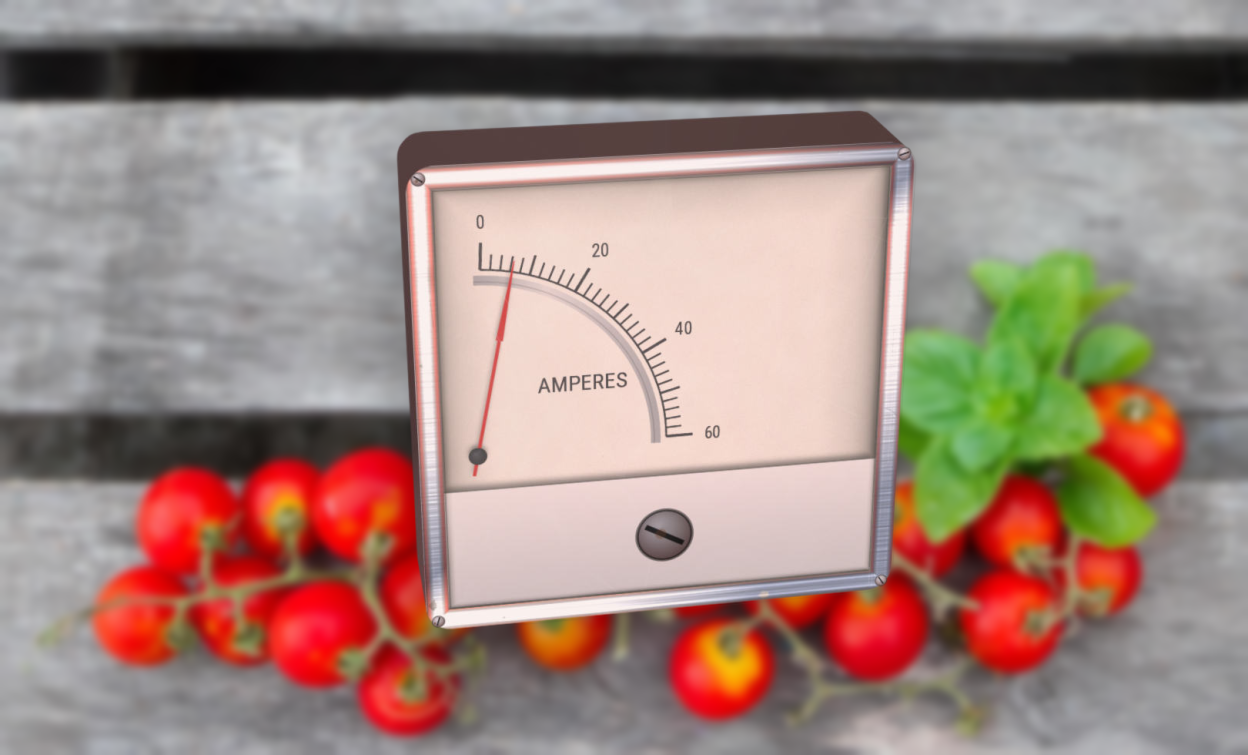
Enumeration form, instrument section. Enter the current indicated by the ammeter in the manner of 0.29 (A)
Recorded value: 6 (A)
